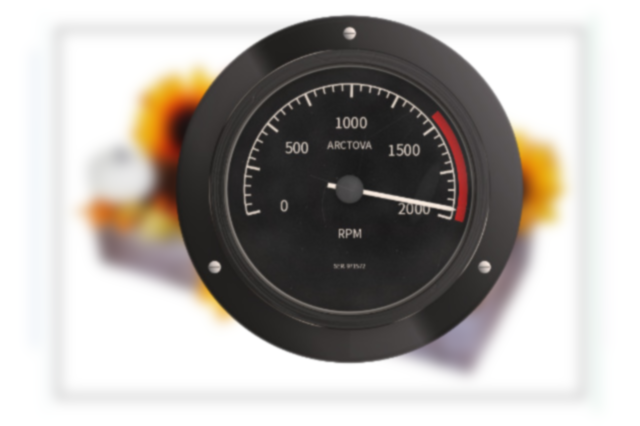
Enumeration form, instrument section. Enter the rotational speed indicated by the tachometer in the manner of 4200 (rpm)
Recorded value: 1950 (rpm)
